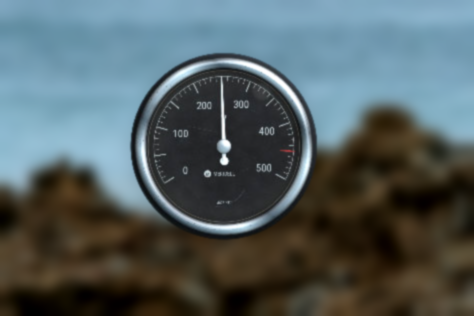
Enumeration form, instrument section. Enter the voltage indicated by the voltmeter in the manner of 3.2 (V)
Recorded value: 250 (V)
